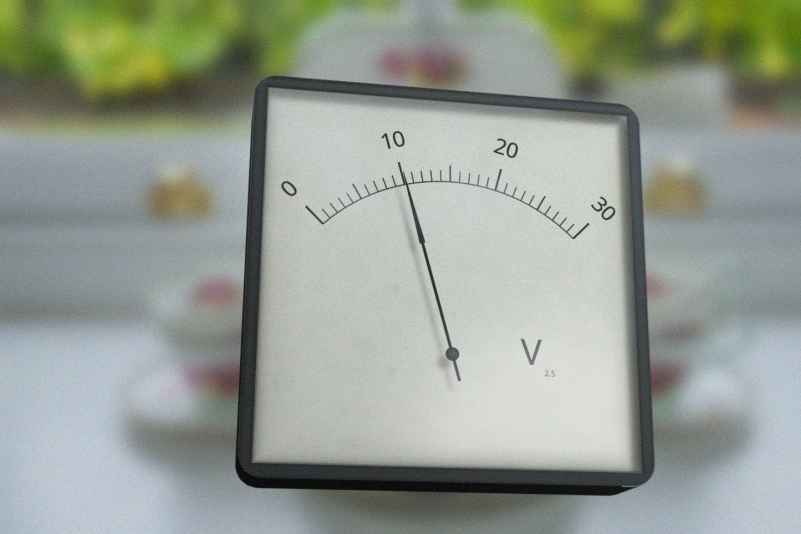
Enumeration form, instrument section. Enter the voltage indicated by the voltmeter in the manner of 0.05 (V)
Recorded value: 10 (V)
